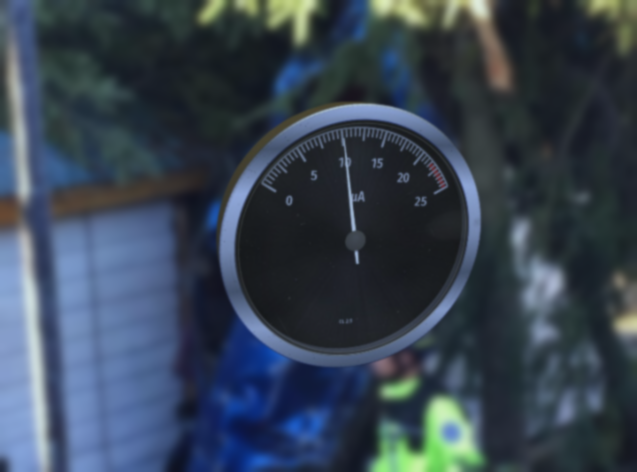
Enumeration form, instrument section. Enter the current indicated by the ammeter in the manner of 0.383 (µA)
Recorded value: 10 (µA)
